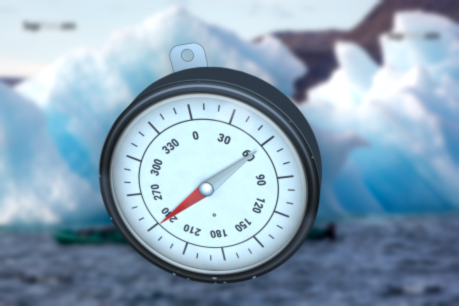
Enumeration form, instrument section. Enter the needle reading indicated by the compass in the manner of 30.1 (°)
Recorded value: 240 (°)
